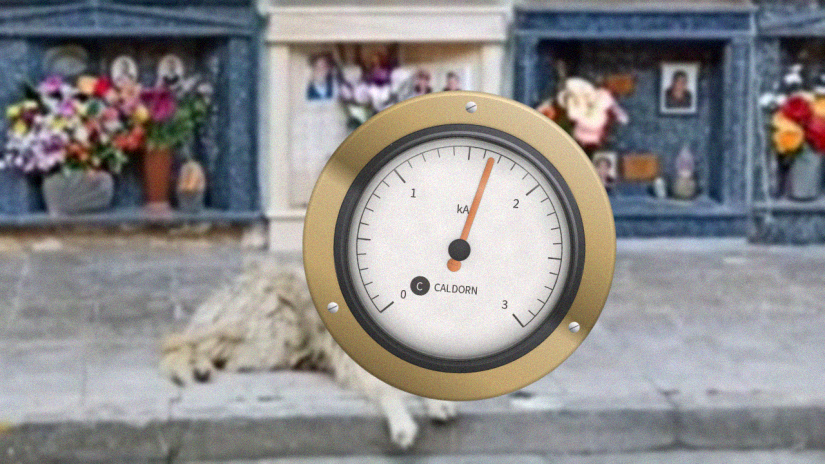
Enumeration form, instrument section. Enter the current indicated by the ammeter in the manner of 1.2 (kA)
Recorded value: 1.65 (kA)
